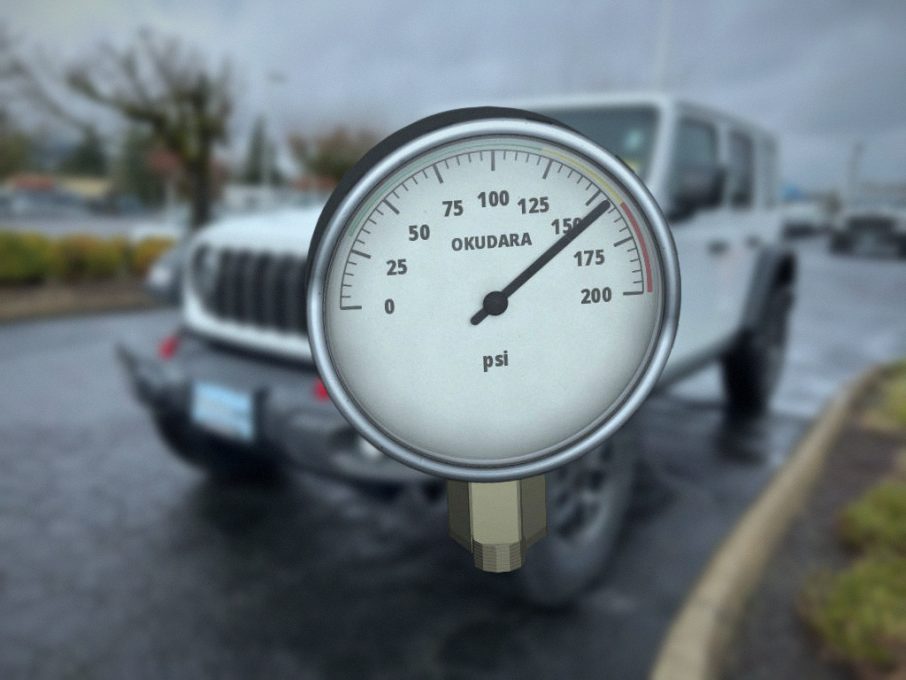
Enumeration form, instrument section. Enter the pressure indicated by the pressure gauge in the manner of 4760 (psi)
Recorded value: 155 (psi)
